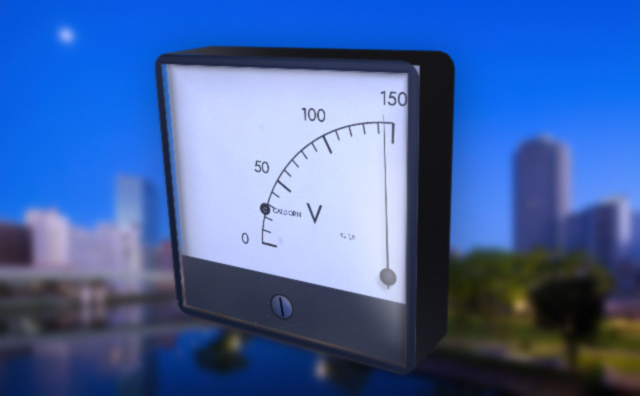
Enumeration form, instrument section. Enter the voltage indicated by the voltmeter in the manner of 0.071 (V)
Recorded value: 145 (V)
